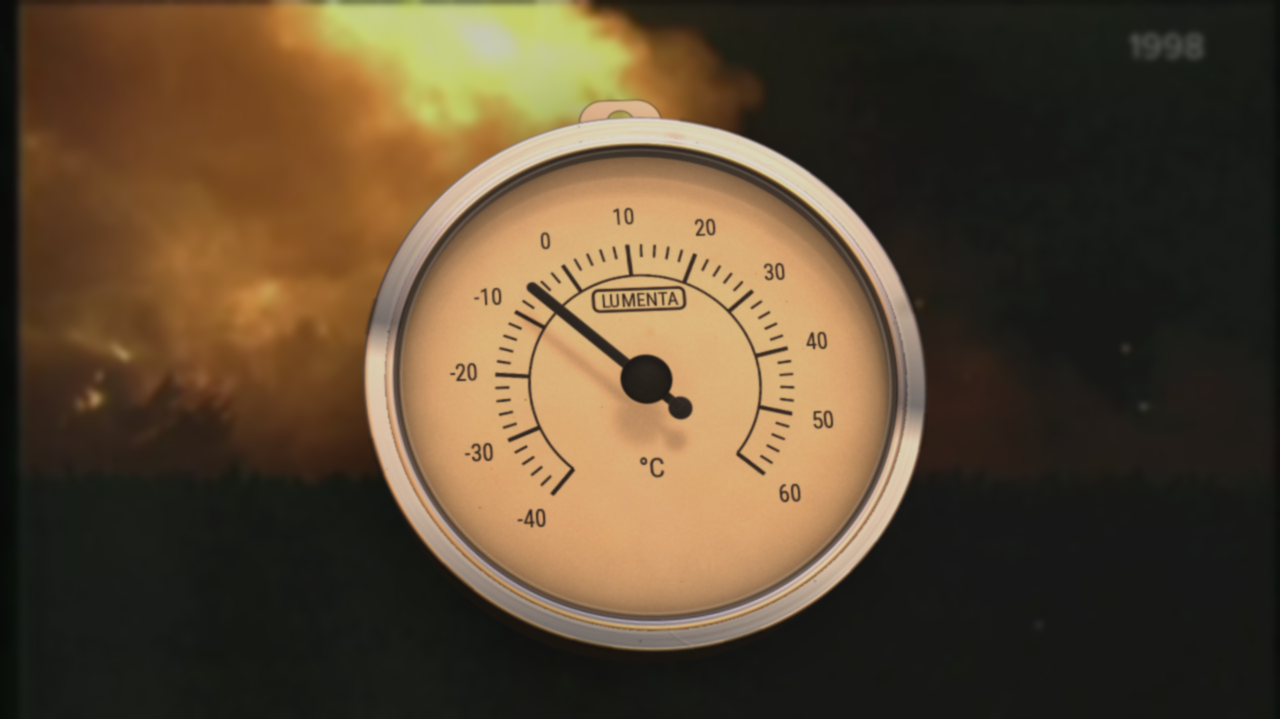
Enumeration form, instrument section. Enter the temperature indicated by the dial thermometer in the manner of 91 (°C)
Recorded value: -6 (°C)
